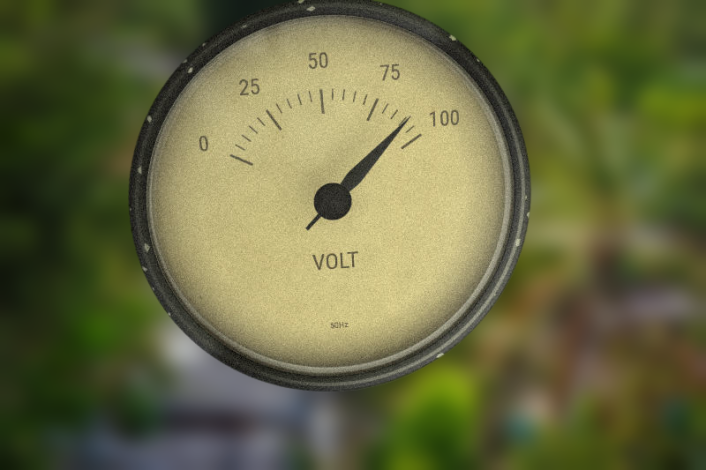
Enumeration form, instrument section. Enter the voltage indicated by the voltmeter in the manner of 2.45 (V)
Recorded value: 90 (V)
